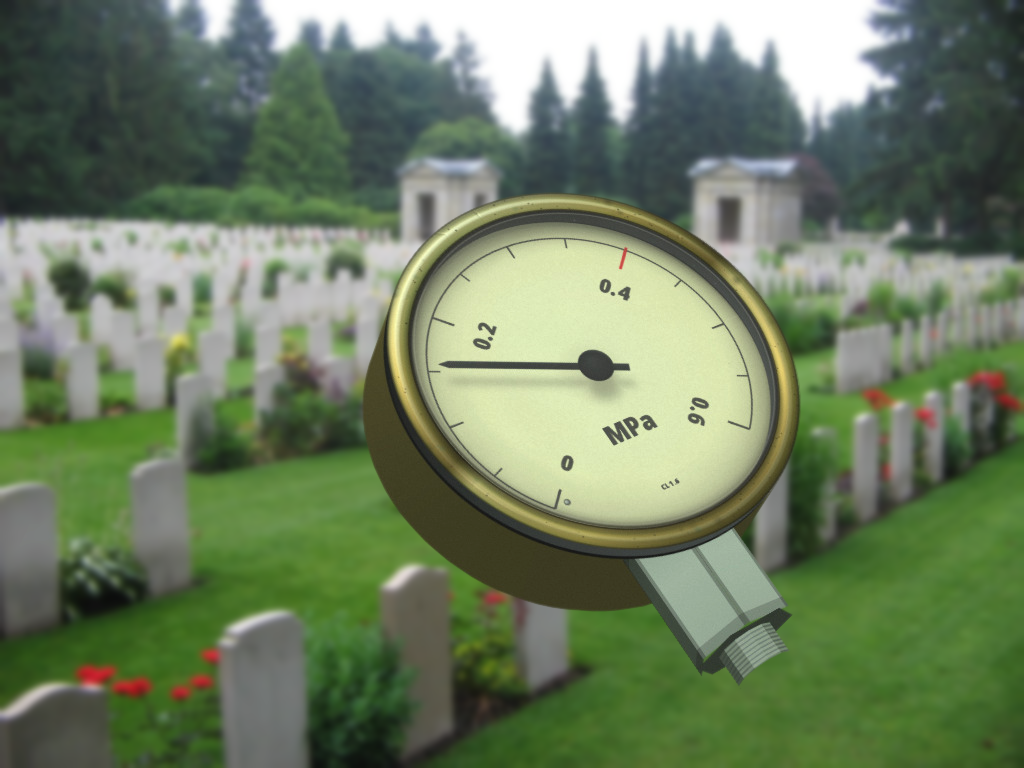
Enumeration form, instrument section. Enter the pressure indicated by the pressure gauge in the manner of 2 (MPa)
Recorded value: 0.15 (MPa)
